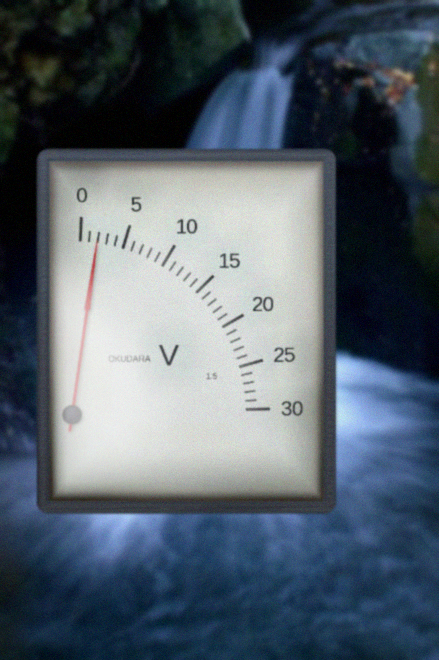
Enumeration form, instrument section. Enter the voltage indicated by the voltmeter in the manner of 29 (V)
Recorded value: 2 (V)
